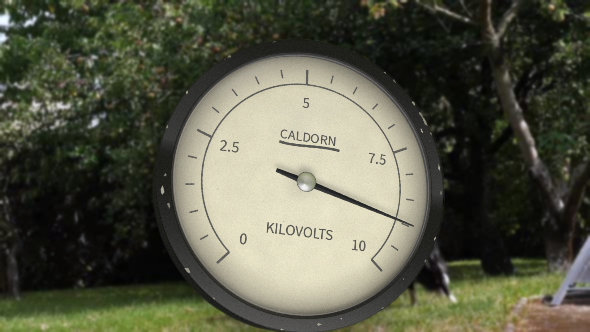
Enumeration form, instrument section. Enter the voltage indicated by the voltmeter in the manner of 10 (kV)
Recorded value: 9 (kV)
